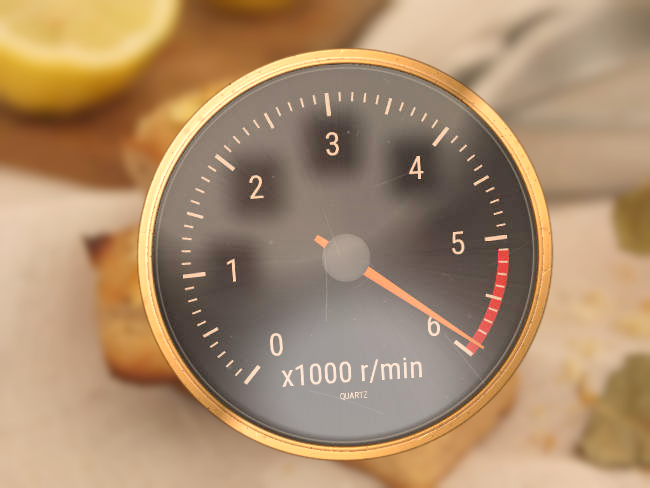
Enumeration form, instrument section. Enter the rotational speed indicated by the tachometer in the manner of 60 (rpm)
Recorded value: 5900 (rpm)
